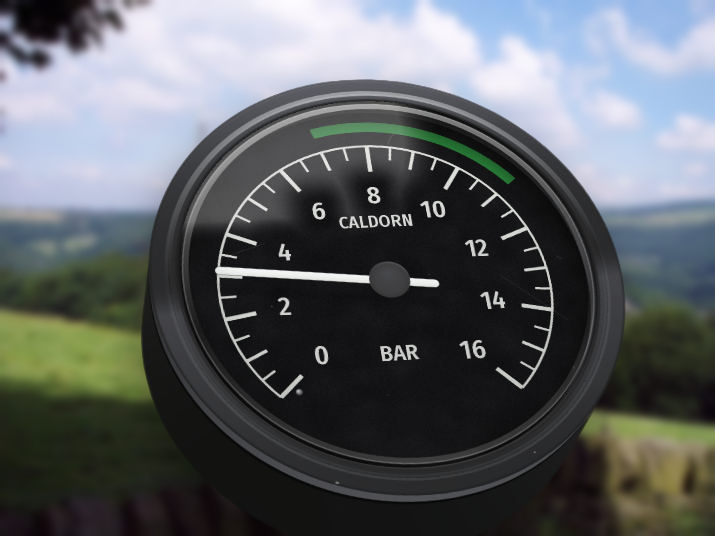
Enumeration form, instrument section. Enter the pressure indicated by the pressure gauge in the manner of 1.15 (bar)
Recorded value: 3 (bar)
